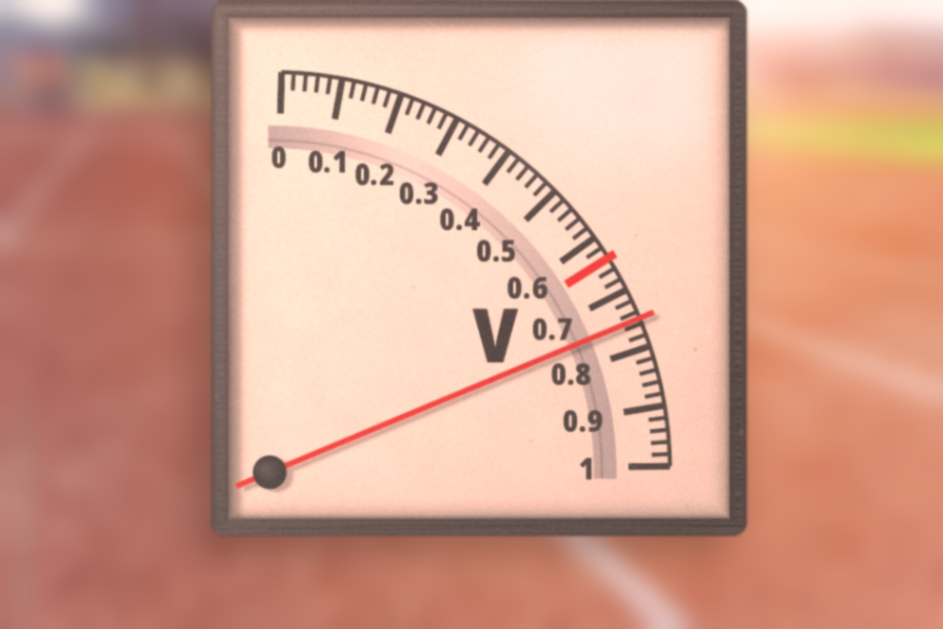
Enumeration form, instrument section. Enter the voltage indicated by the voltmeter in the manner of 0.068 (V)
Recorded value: 0.75 (V)
